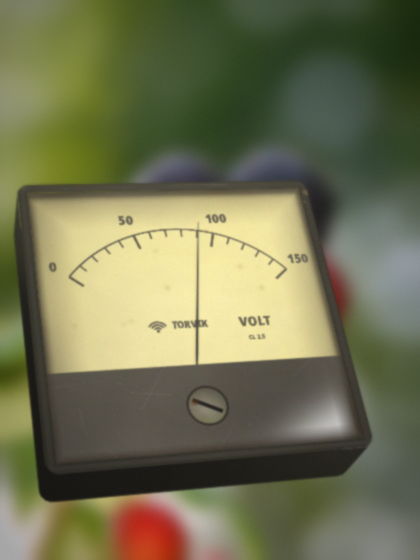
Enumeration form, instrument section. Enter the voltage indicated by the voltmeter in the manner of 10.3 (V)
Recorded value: 90 (V)
